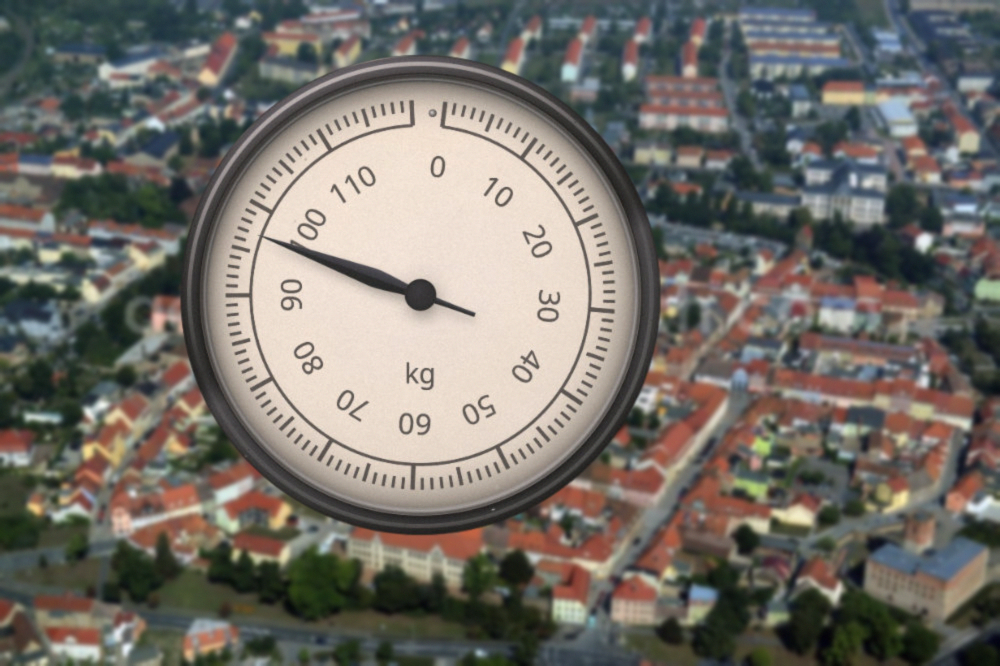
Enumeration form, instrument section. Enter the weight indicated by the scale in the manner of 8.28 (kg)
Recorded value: 97 (kg)
